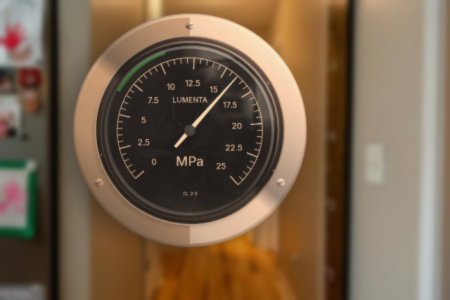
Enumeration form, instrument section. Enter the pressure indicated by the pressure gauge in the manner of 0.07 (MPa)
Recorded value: 16 (MPa)
